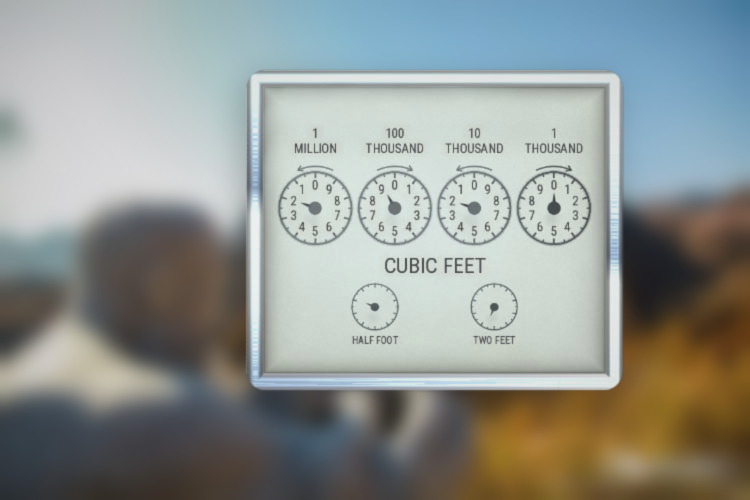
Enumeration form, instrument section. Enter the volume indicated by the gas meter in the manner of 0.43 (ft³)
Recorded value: 192000 (ft³)
